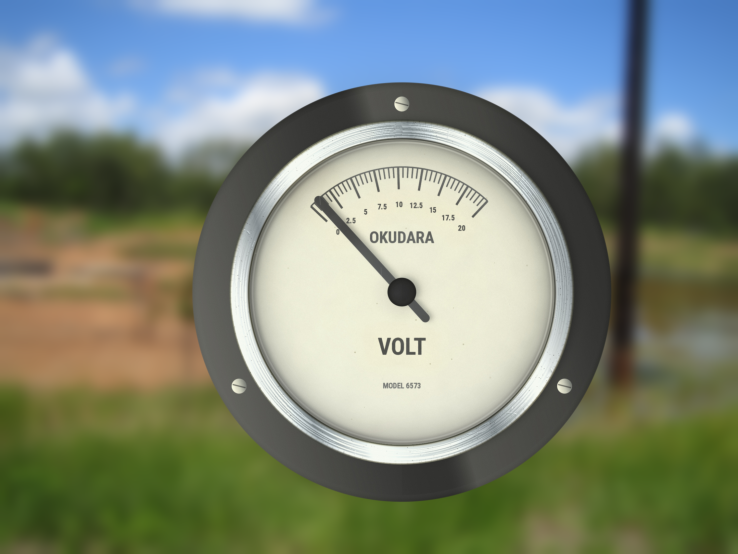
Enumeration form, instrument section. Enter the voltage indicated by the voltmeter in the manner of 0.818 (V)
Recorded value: 1 (V)
